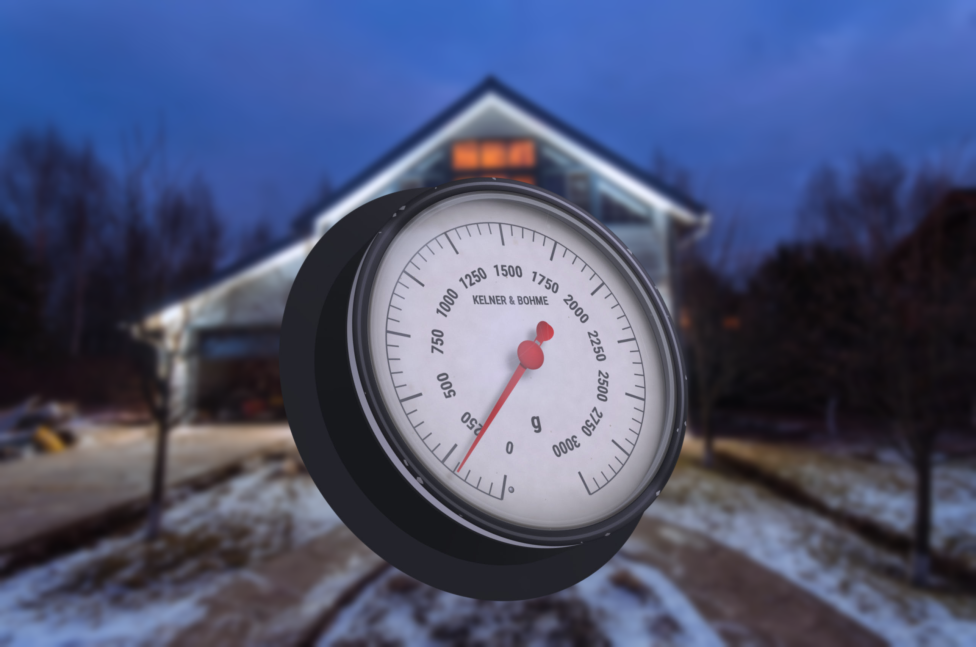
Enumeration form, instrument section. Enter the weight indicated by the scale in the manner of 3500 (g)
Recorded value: 200 (g)
